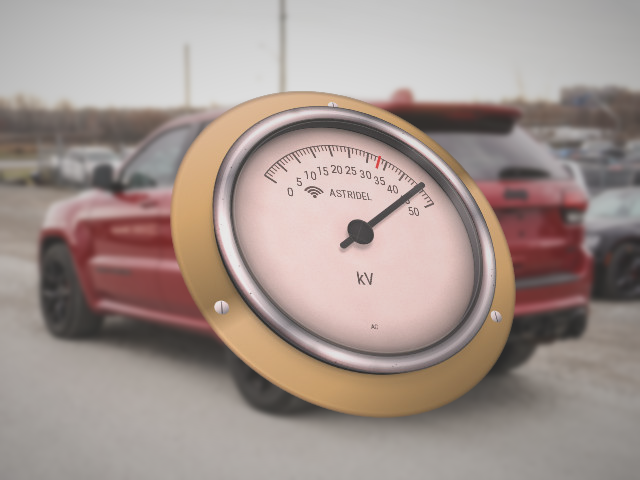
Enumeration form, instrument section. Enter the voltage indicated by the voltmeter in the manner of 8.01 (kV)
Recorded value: 45 (kV)
